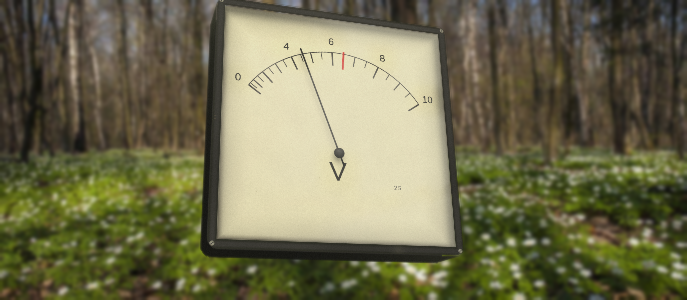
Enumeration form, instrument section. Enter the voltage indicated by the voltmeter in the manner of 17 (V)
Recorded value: 4.5 (V)
